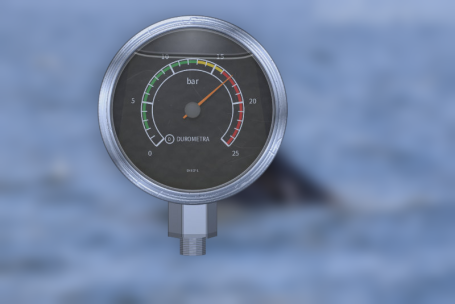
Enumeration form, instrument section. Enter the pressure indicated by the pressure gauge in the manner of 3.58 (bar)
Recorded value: 17 (bar)
